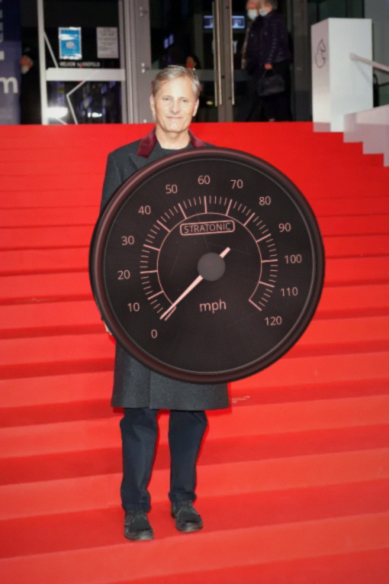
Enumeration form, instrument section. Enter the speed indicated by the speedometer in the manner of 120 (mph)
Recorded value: 2 (mph)
